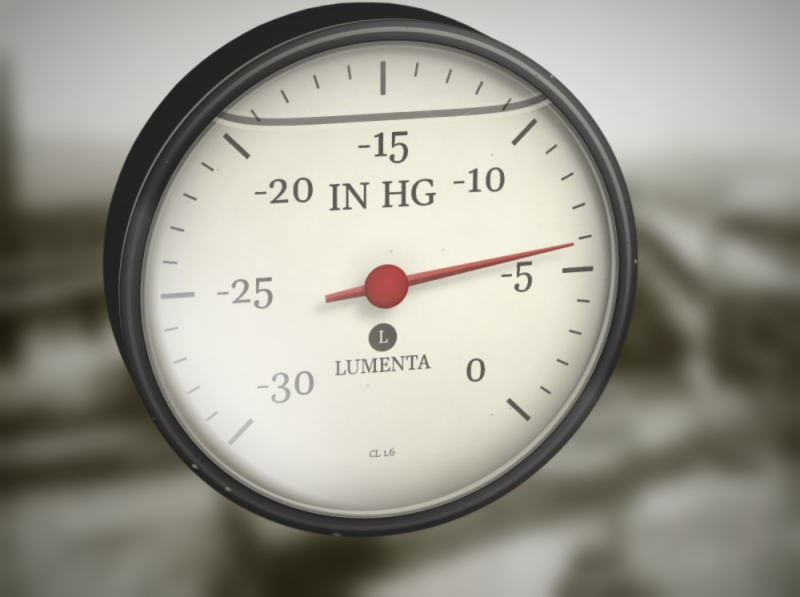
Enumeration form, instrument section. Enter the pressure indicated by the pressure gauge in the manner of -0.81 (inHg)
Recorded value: -6 (inHg)
